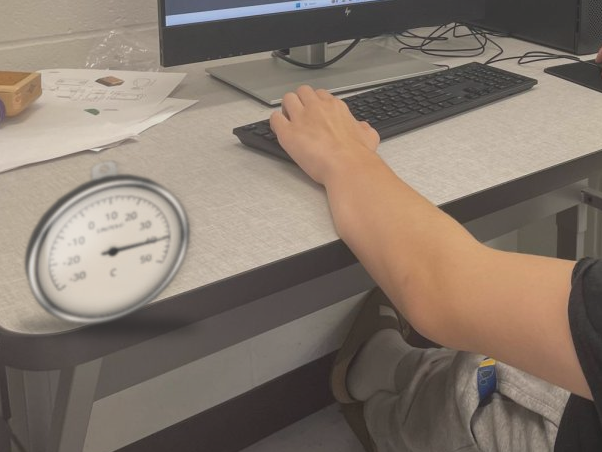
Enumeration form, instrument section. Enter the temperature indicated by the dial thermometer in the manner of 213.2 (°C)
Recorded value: 40 (°C)
